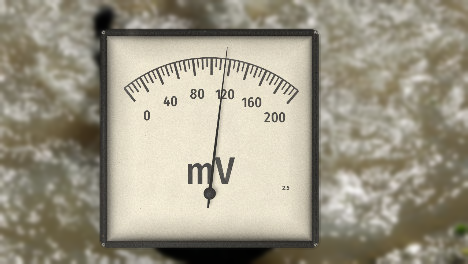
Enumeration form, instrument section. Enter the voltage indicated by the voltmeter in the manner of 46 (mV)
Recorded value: 115 (mV)
